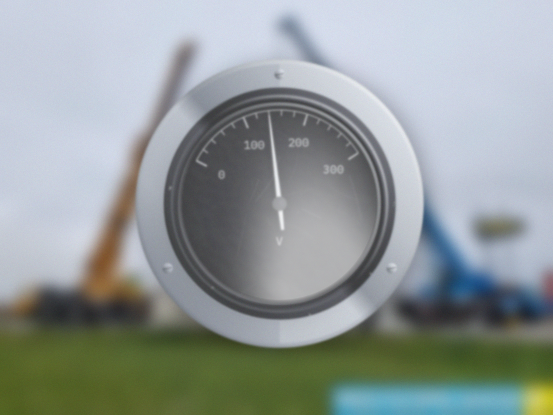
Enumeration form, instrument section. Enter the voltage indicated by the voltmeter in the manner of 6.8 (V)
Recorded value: 140 (V)
